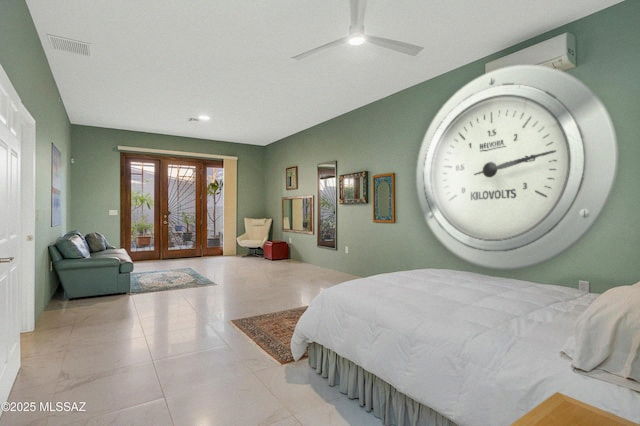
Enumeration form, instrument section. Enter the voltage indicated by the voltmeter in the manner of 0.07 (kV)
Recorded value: 2.5 (kV)
